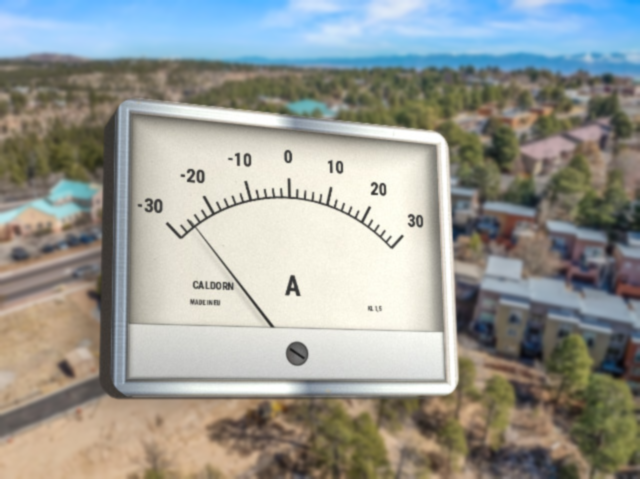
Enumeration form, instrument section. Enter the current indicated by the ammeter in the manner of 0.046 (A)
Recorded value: -26 (A)
